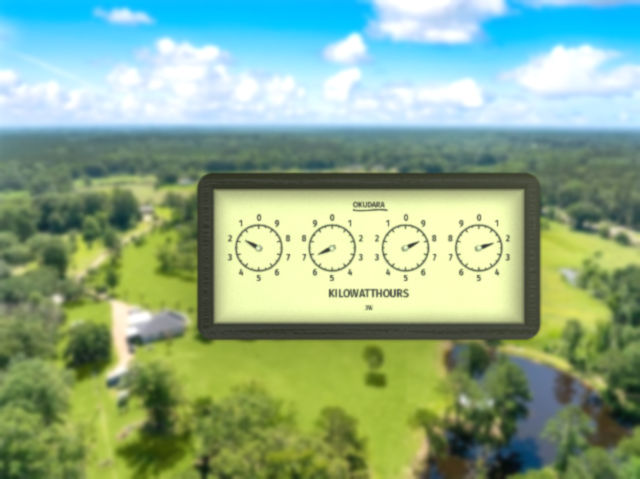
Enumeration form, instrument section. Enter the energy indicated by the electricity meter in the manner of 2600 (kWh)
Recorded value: 1682 (kWh)
